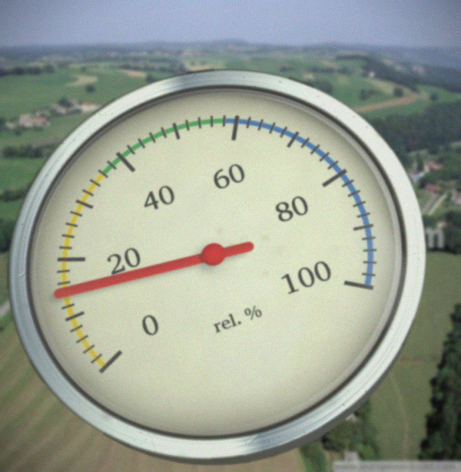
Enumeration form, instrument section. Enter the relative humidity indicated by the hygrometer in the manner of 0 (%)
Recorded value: 14 (%)
